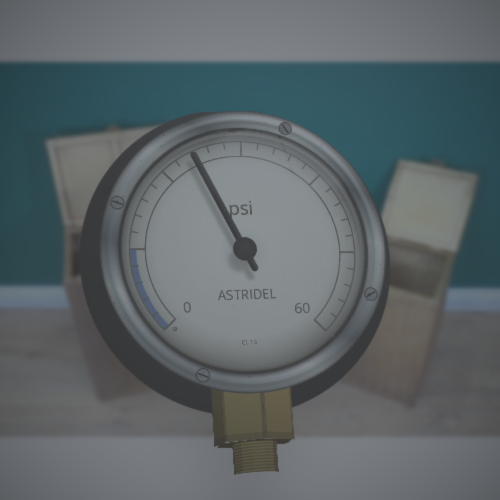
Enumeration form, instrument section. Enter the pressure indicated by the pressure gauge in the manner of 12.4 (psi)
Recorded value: 24 (psi)
